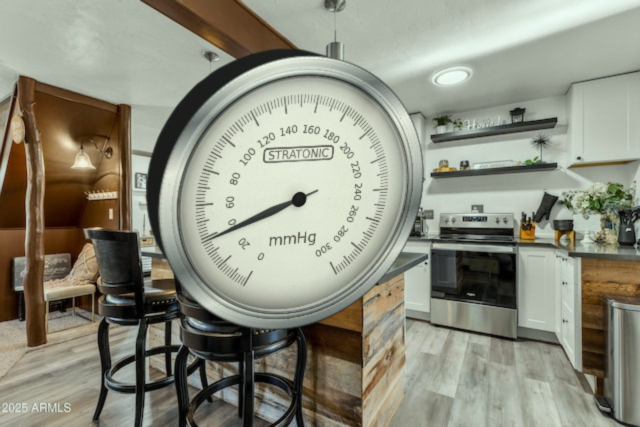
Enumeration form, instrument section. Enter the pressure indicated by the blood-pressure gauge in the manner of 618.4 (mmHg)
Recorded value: 40 (mmHg)
